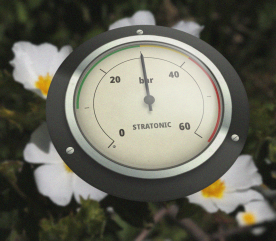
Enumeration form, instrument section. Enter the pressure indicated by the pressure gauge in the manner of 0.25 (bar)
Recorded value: 30 (bar)
